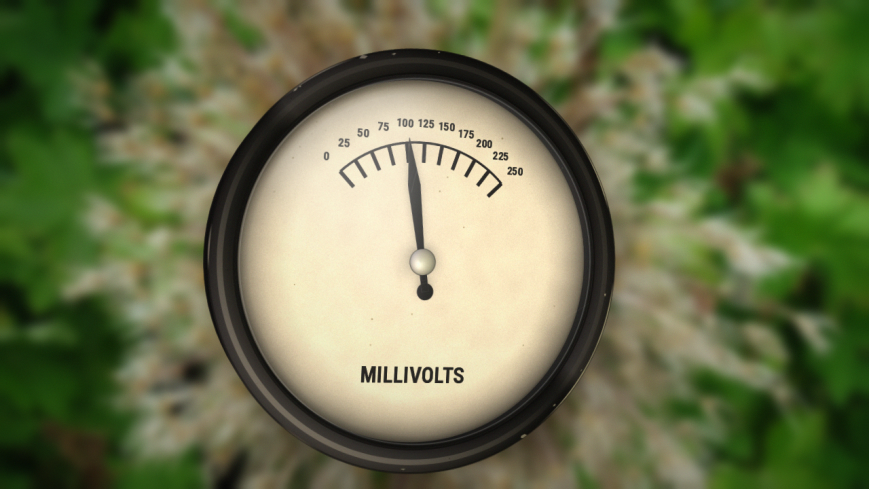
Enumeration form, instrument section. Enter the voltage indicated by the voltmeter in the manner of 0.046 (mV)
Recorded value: 100 (mV)
